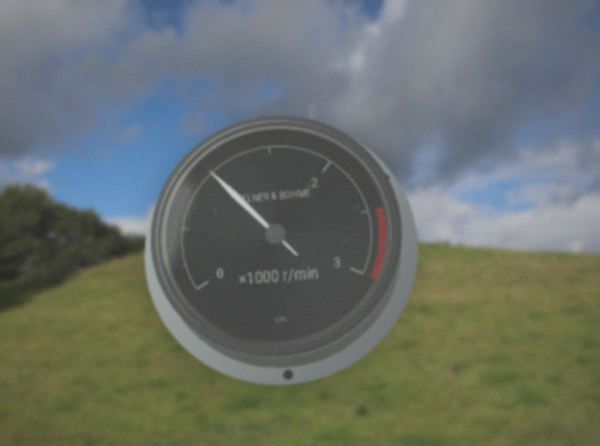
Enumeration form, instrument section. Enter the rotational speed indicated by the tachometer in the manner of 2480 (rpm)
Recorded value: 1000 (rpm)
